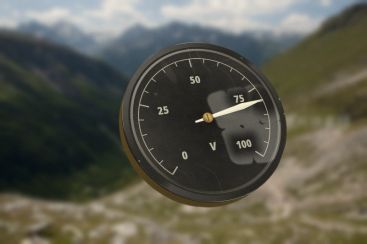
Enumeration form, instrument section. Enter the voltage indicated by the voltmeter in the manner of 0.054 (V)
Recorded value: 80 (V)
